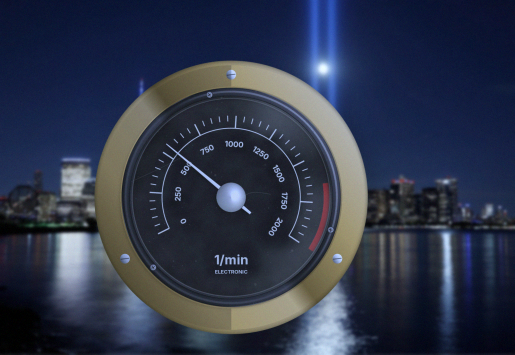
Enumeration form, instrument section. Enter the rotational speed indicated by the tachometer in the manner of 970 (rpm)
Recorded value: 550 (rpm)
